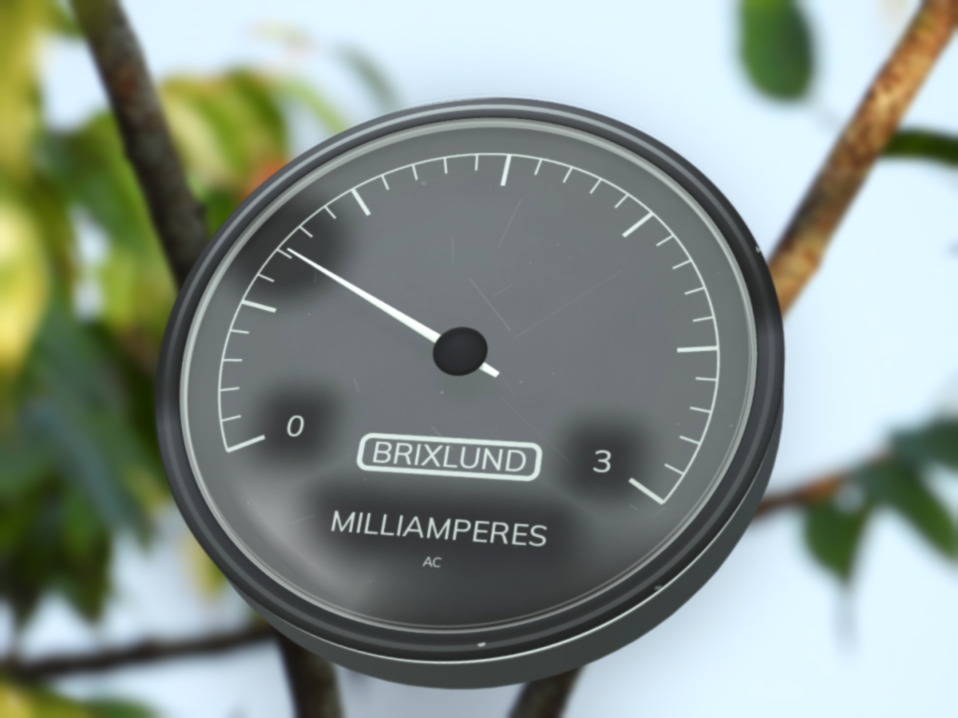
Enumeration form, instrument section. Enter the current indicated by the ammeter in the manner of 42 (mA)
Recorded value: 0.7 (mA)
